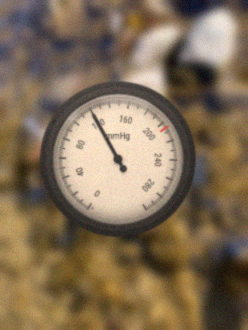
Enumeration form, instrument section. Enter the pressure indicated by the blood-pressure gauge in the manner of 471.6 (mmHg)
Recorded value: 120 (mmHg)
